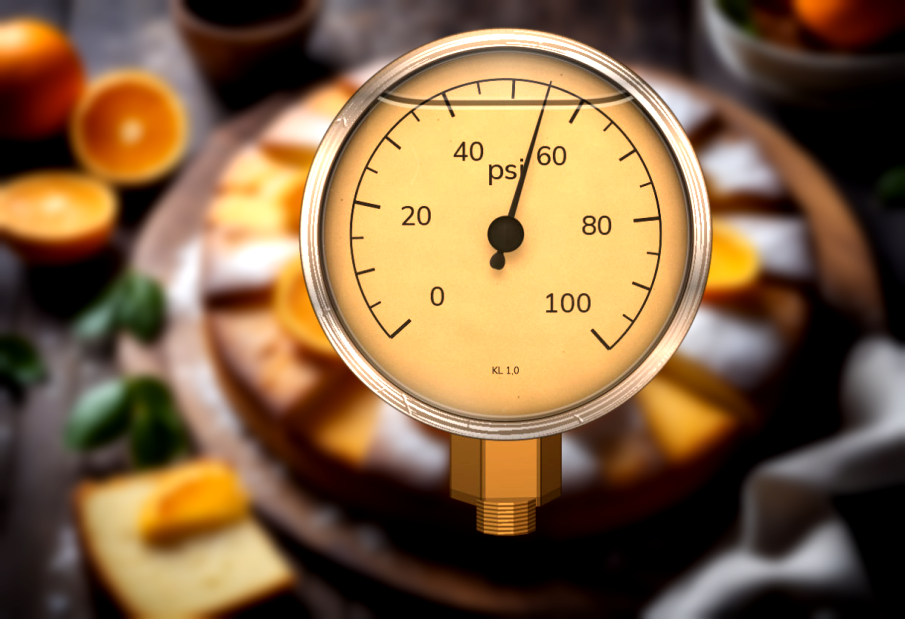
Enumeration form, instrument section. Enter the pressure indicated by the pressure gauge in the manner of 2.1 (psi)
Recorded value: 55 (psi)
